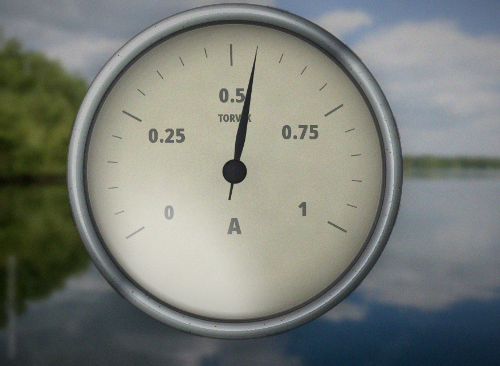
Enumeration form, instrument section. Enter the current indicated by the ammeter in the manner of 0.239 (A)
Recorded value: 0.55 (A)
